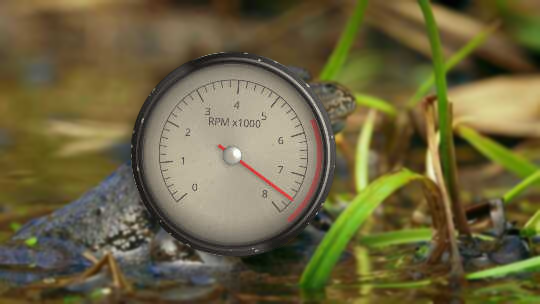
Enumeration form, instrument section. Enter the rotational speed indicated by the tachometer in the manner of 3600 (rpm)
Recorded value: 7600 (rpm)
